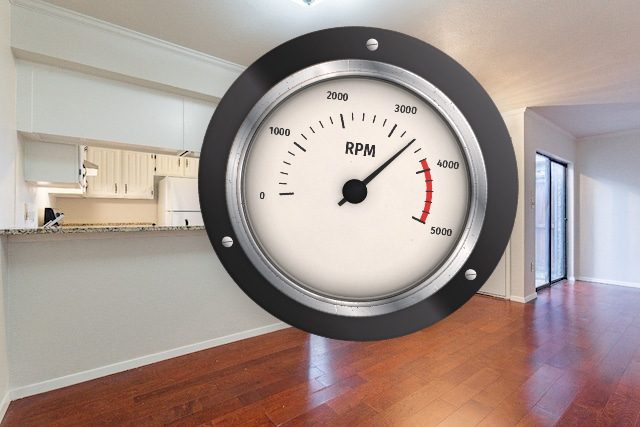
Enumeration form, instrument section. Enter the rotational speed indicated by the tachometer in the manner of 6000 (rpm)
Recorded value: 3400 (rpm)
